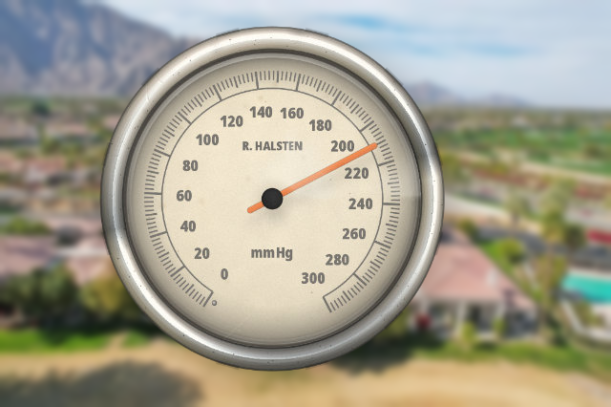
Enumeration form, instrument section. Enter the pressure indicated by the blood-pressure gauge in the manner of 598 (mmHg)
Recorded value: 210 (mmHg)
